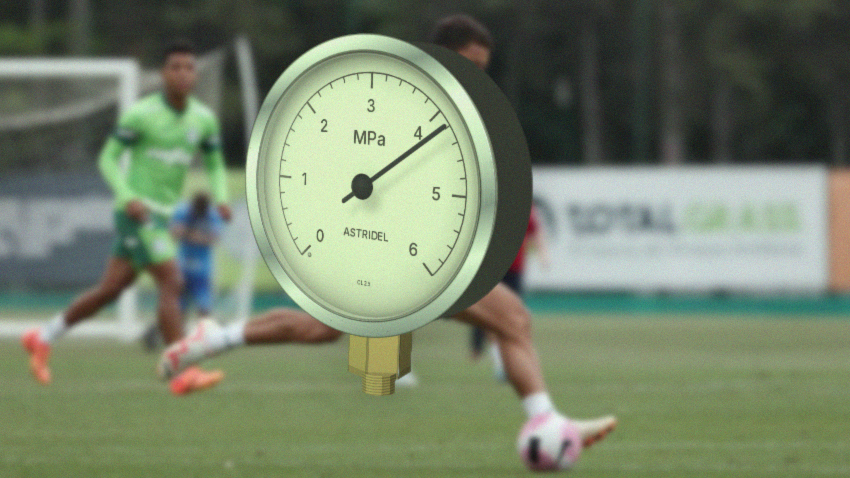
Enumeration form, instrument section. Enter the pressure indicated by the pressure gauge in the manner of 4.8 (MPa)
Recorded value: 4.2 (MPa)
